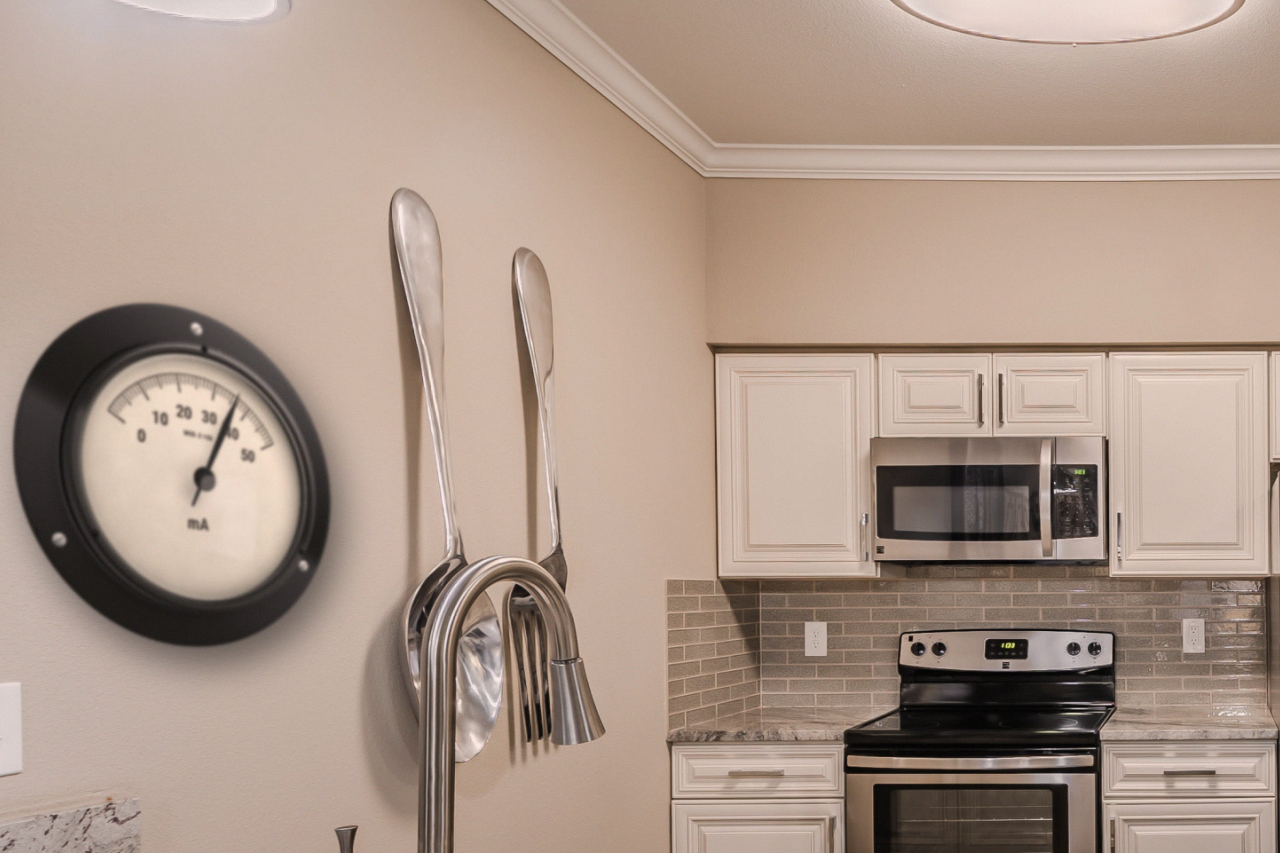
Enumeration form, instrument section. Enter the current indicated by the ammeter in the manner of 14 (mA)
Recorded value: 35 (mA)
